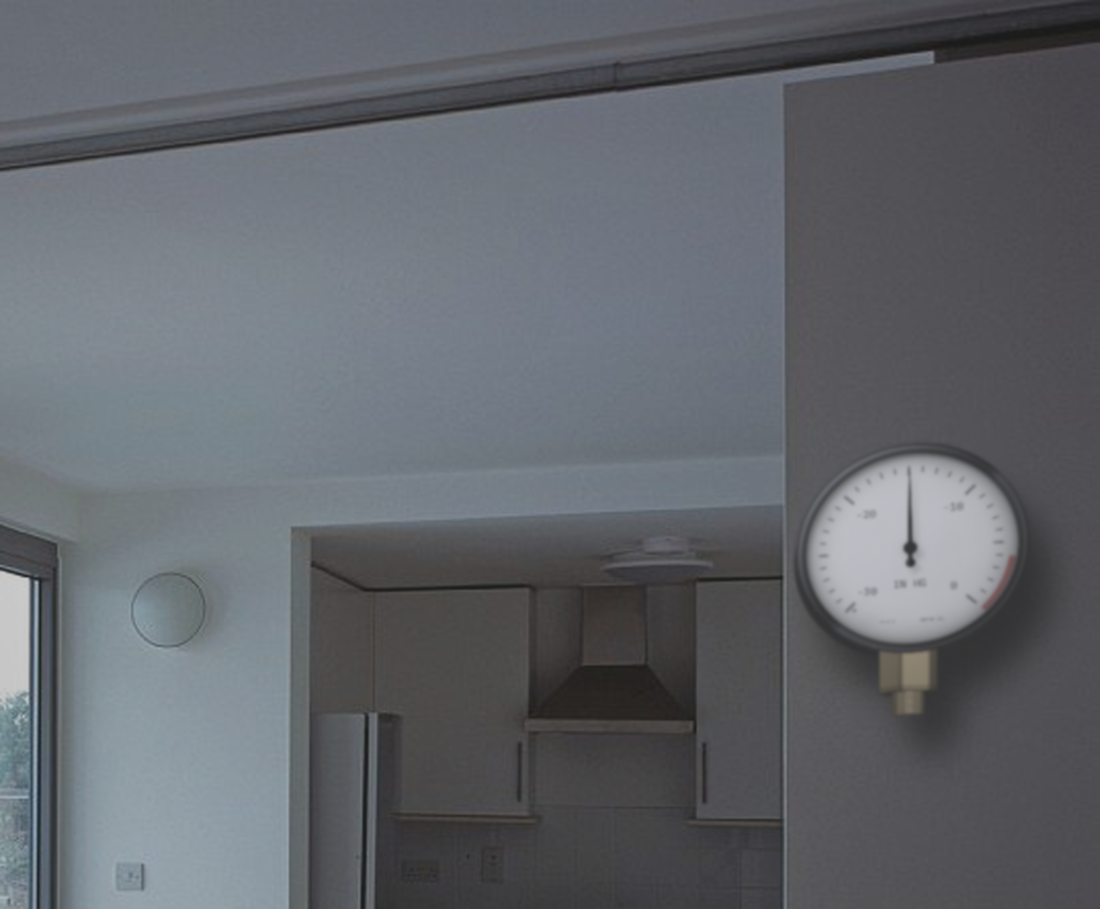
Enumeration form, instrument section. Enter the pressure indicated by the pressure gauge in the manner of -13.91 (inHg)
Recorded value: -15 (inHg)
